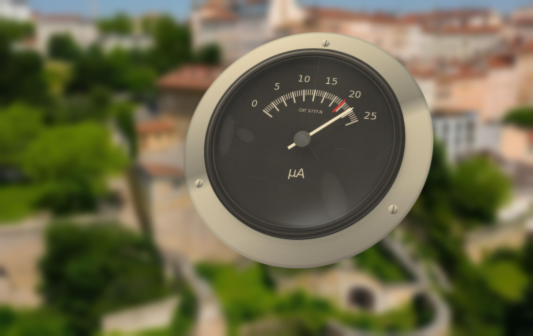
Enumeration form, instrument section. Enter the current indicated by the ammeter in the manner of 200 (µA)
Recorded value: 22.5 (µA)
